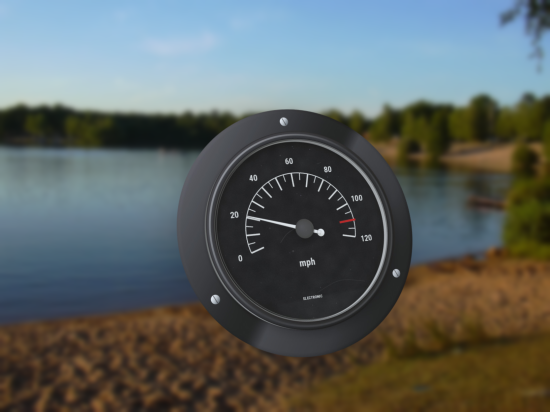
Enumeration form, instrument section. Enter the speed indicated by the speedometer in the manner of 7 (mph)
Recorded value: 20 (mph)
